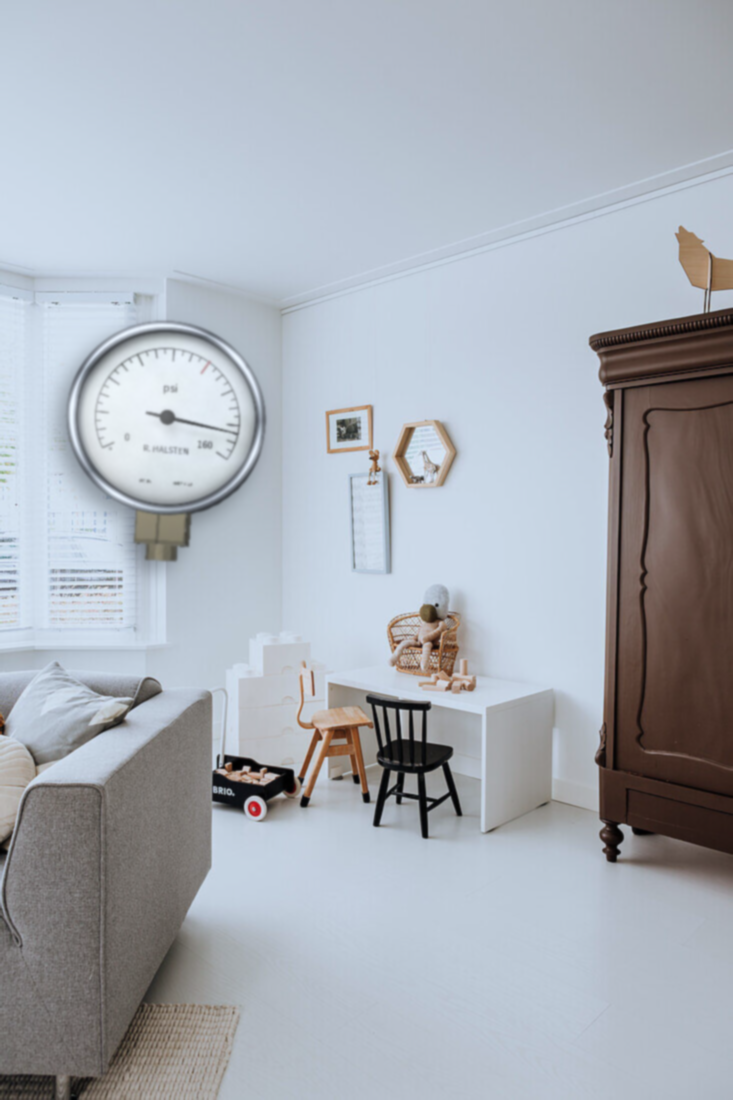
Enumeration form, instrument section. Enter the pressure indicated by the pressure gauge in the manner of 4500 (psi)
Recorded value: 145 (psi)
